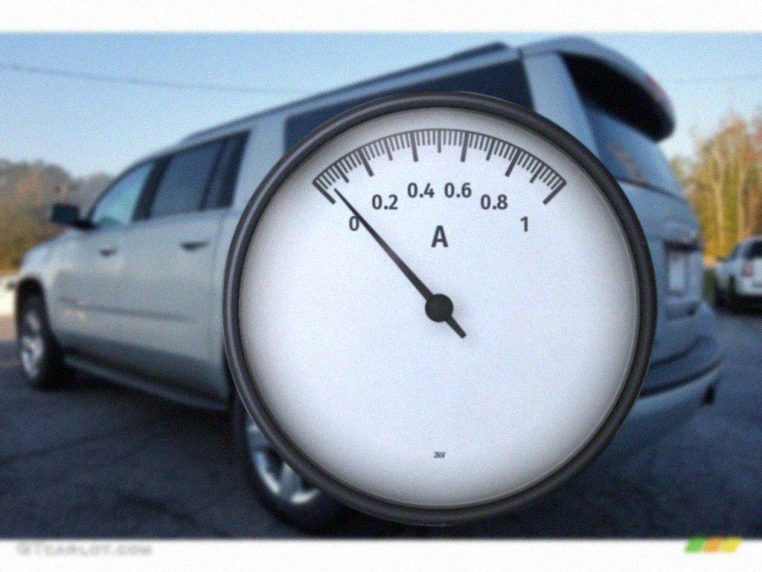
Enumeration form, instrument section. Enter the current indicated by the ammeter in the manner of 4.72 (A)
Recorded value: 0.04 (A)
